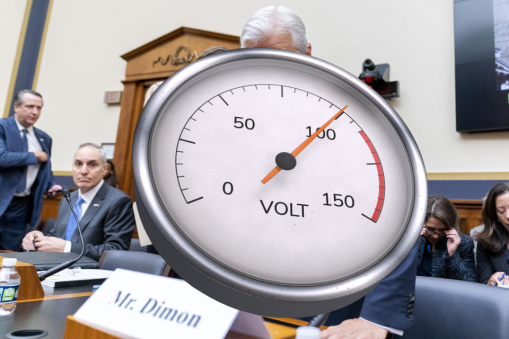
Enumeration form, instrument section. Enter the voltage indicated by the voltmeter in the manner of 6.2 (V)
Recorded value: 100 (V)
